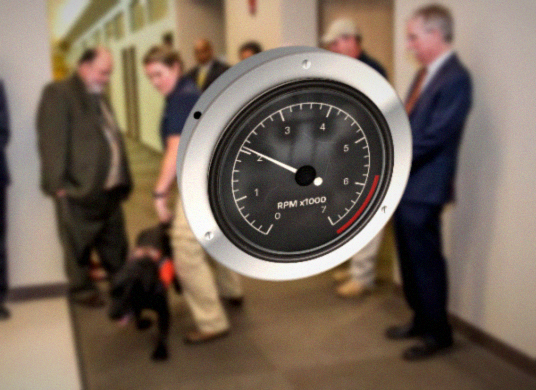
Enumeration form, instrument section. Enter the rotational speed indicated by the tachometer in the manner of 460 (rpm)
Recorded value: 2100 (rpm)
